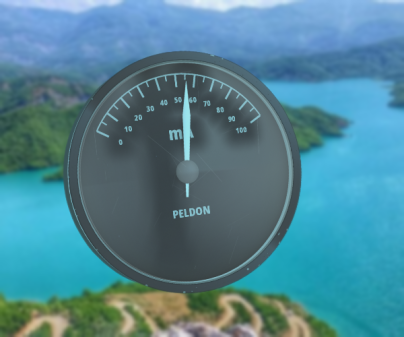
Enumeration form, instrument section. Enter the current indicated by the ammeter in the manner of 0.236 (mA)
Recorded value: 55 (mA)
